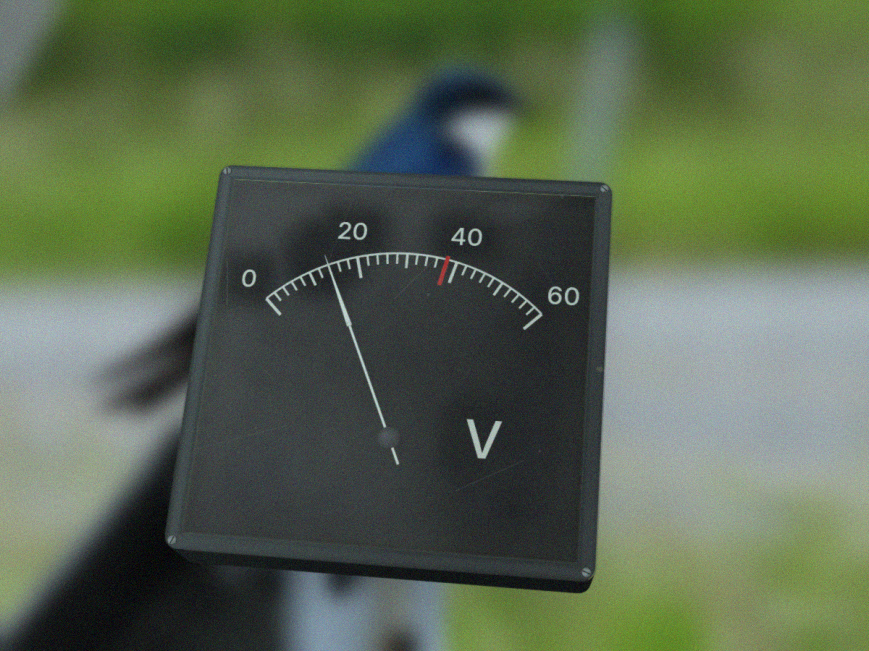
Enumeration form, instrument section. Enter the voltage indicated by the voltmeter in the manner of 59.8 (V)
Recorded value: 14 (V)
